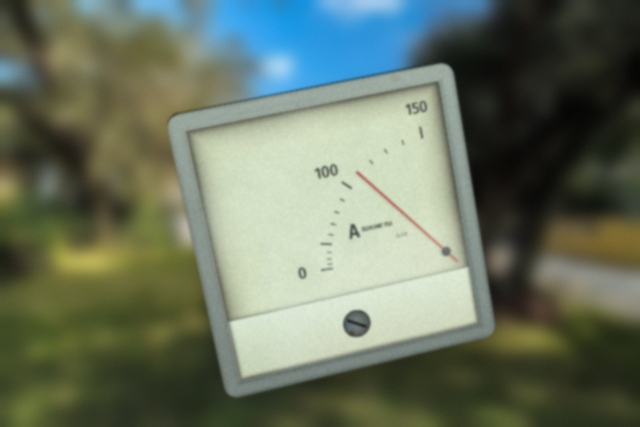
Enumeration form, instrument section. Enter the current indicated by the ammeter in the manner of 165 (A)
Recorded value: 110 (A)
